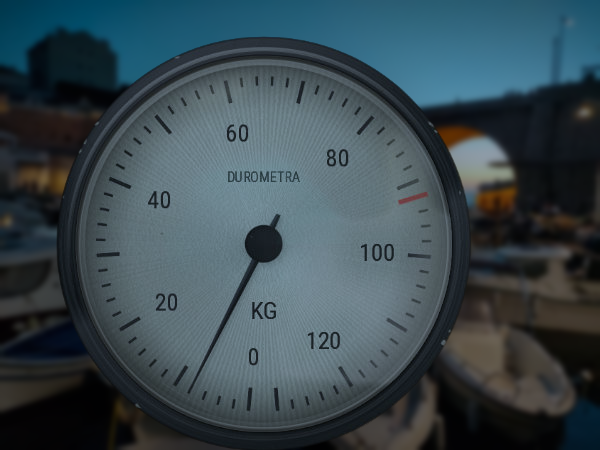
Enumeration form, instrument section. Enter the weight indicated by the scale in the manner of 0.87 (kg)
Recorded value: 8 (kg)
